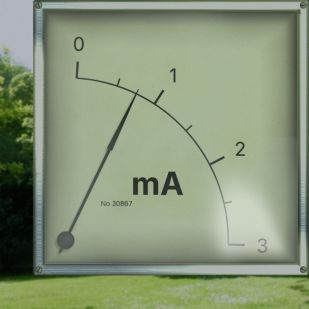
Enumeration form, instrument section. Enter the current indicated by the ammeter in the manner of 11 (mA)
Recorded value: 0.75 (mA)
